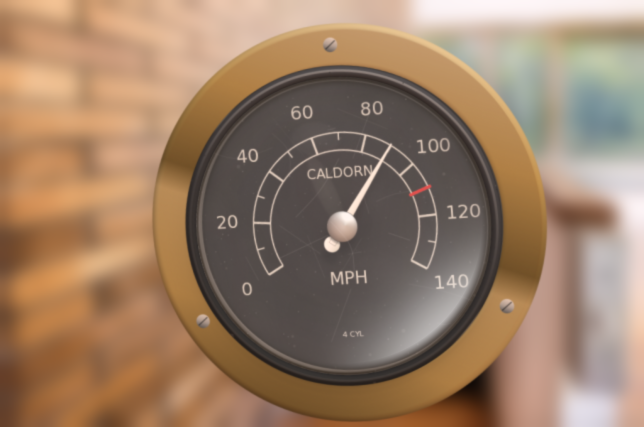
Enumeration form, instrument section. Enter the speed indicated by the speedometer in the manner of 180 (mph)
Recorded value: 90 (mph)
